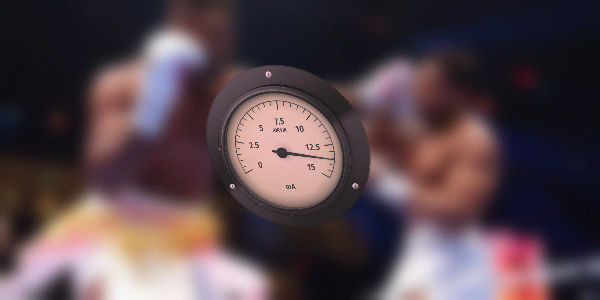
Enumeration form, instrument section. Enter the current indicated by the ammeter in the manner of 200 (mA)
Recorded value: 13.5 (mA)
